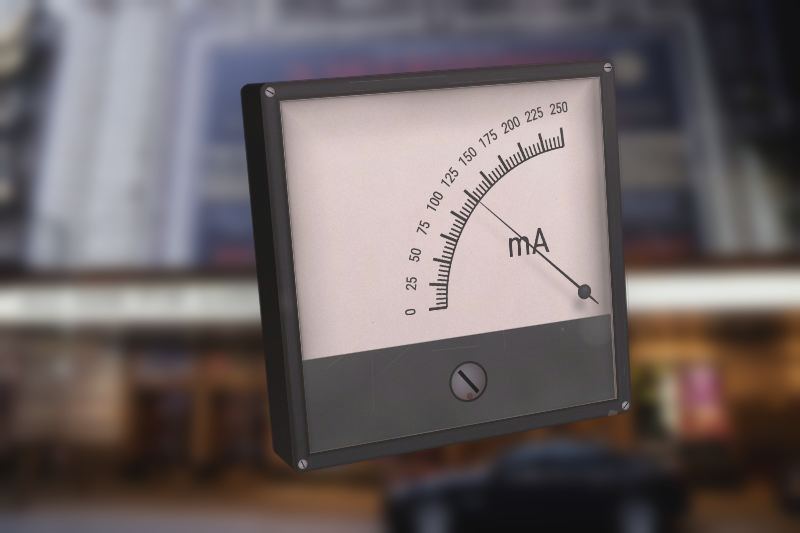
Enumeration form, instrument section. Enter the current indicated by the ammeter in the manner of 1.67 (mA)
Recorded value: 125 (mA)
